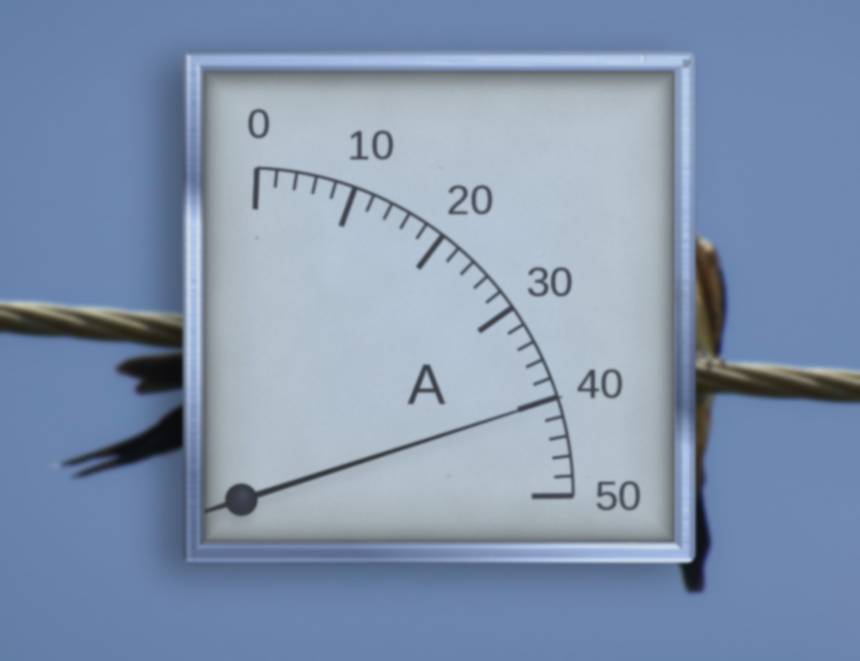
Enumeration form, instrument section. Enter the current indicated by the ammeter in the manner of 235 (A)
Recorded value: 40 (A)
